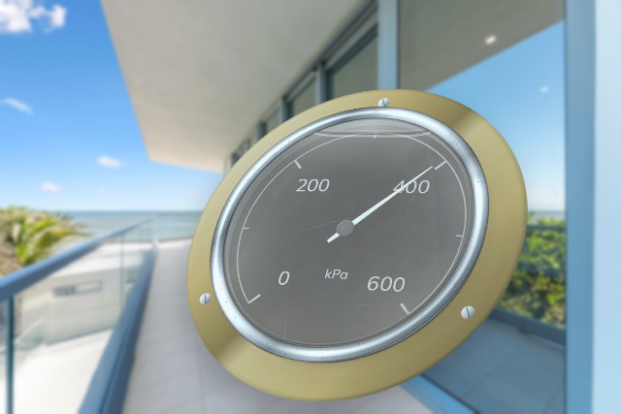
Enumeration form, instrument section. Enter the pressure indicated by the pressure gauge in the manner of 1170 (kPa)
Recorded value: 400 (kPa)
